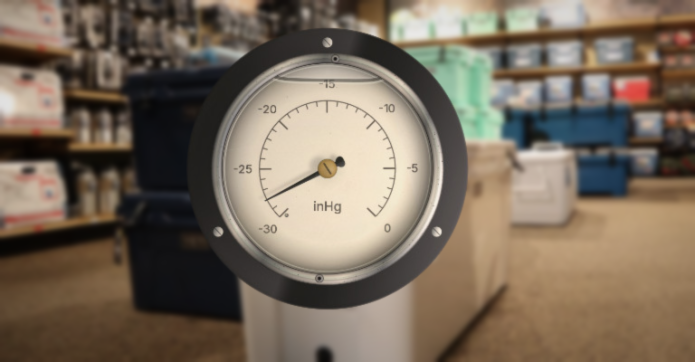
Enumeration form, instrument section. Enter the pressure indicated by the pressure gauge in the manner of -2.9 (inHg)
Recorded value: -28 (inHg)
